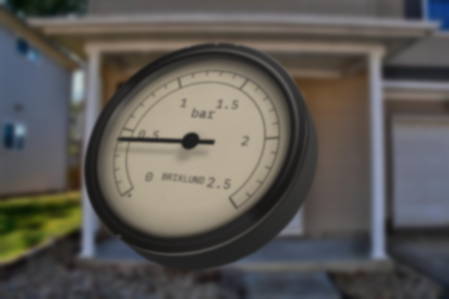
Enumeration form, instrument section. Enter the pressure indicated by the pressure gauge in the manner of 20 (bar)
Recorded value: 0.4 (bar)
